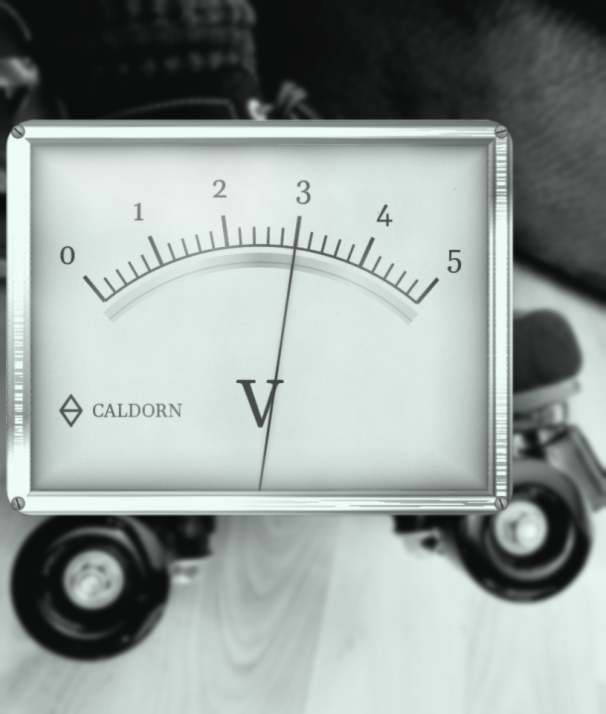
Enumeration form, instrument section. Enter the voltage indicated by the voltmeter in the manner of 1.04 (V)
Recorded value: 3 (V)
